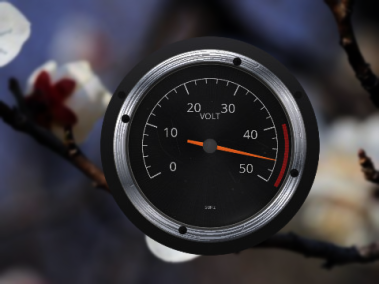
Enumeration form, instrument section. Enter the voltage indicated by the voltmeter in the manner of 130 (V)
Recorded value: 46 (V)
